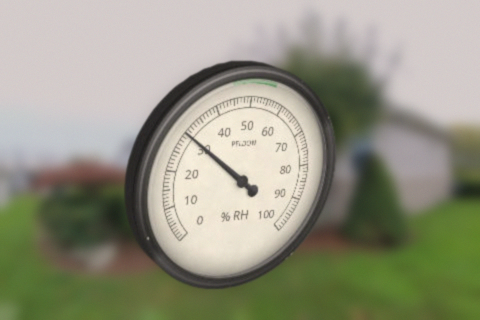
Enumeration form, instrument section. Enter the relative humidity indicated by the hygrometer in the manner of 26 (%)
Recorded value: 30 (%)
